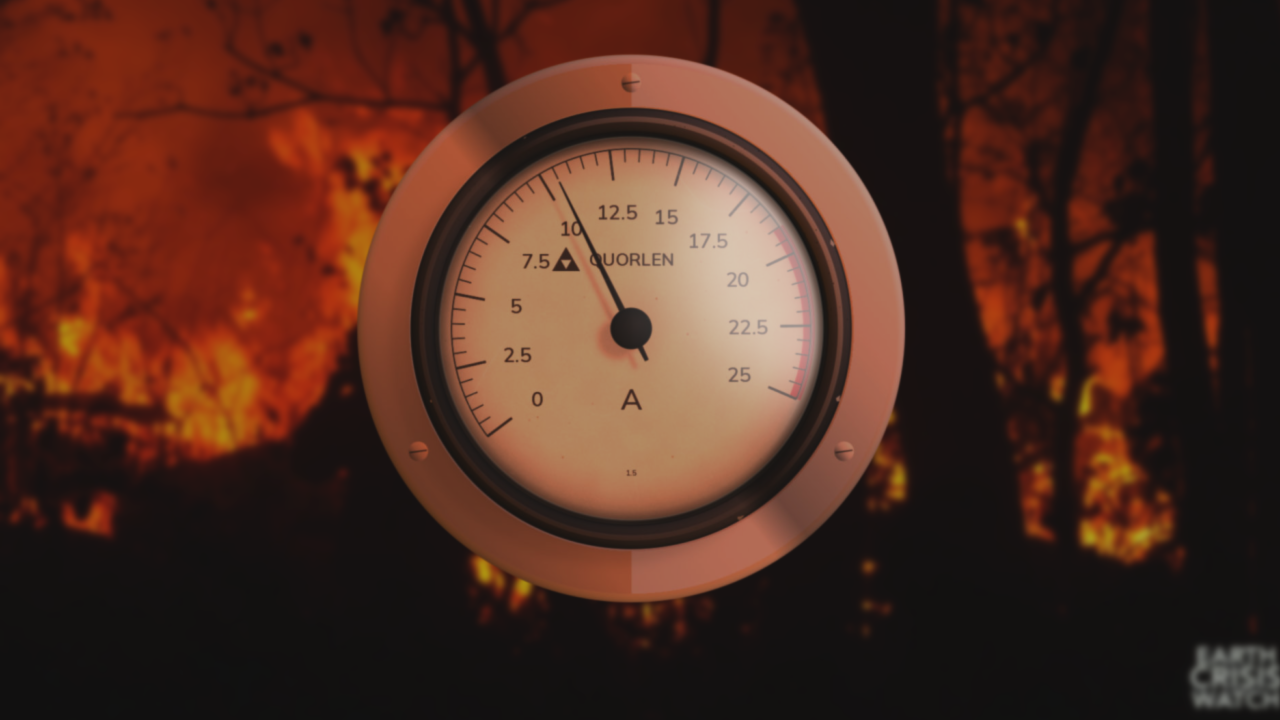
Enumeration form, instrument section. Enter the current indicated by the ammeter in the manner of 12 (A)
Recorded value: 10.5 (A)
